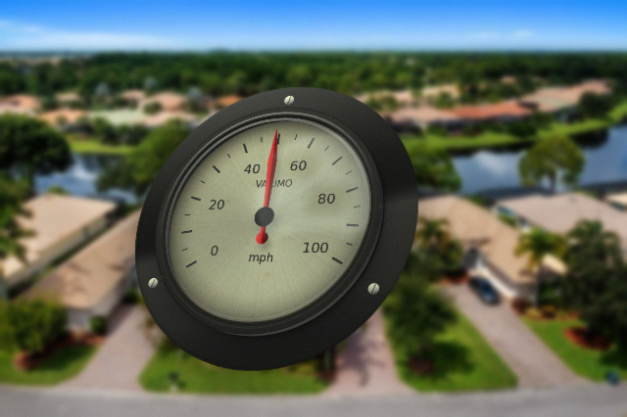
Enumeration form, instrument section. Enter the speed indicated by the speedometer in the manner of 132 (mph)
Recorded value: 50 (mph)
